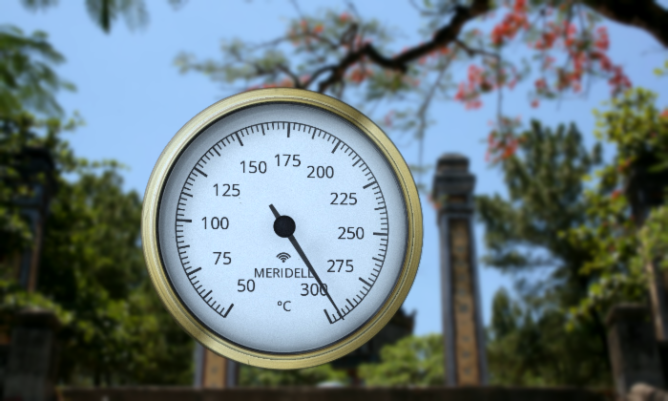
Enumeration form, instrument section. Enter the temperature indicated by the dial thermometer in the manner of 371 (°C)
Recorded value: 295 (°C)
